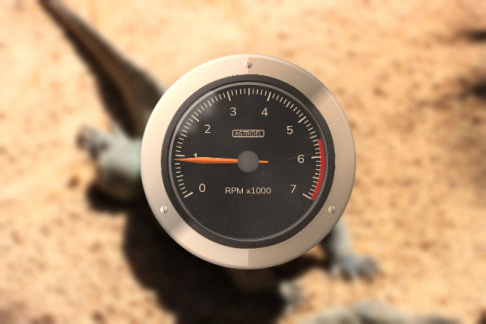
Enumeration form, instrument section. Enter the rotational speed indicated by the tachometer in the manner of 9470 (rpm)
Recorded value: 900 (rpm)
